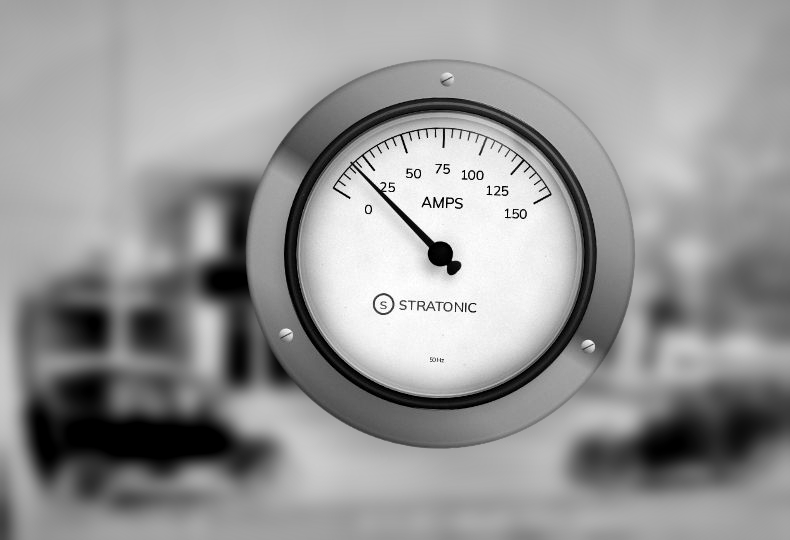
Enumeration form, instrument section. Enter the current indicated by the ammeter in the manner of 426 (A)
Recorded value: 17.5 (A)
